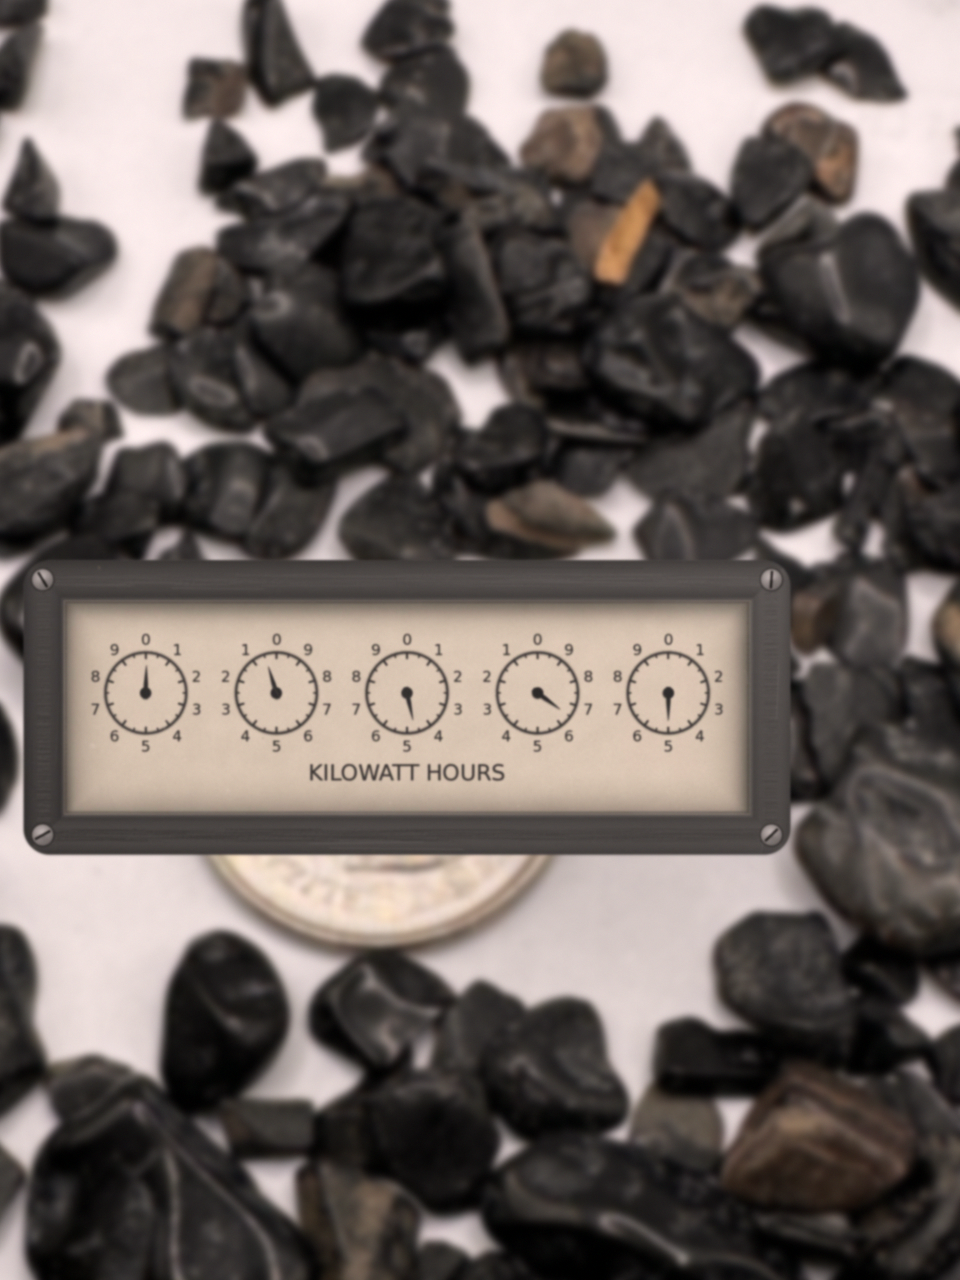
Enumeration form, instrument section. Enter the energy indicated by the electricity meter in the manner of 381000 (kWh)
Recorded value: 465 (kWh)
